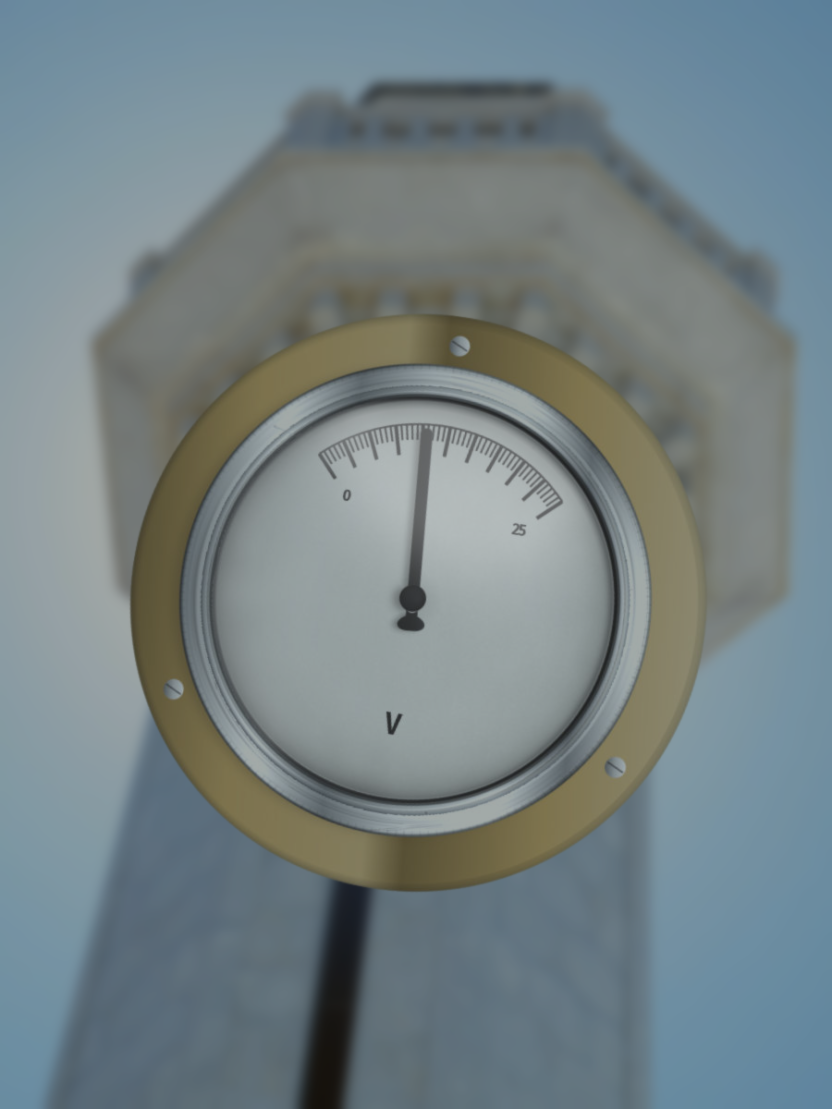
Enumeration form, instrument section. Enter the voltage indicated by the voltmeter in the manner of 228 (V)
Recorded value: 10.5 (V)
